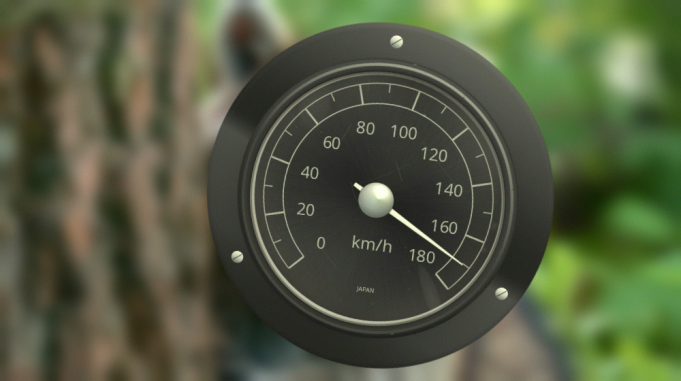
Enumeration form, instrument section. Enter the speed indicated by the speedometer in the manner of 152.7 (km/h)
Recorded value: 170 (km/h)
